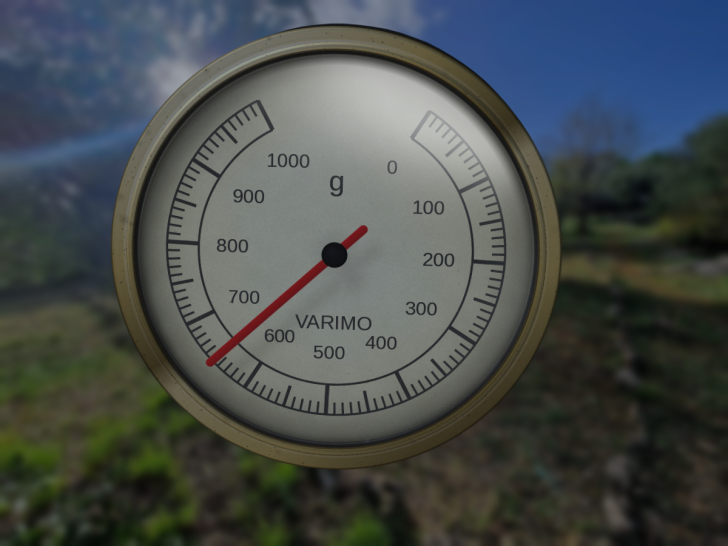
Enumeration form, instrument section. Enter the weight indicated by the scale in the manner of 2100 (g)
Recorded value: 650 (g)
